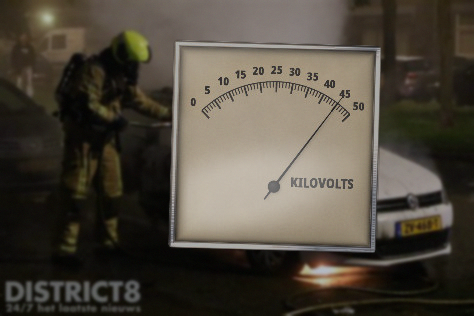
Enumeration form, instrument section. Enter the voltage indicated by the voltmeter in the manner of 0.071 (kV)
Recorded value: 45 (kV)
